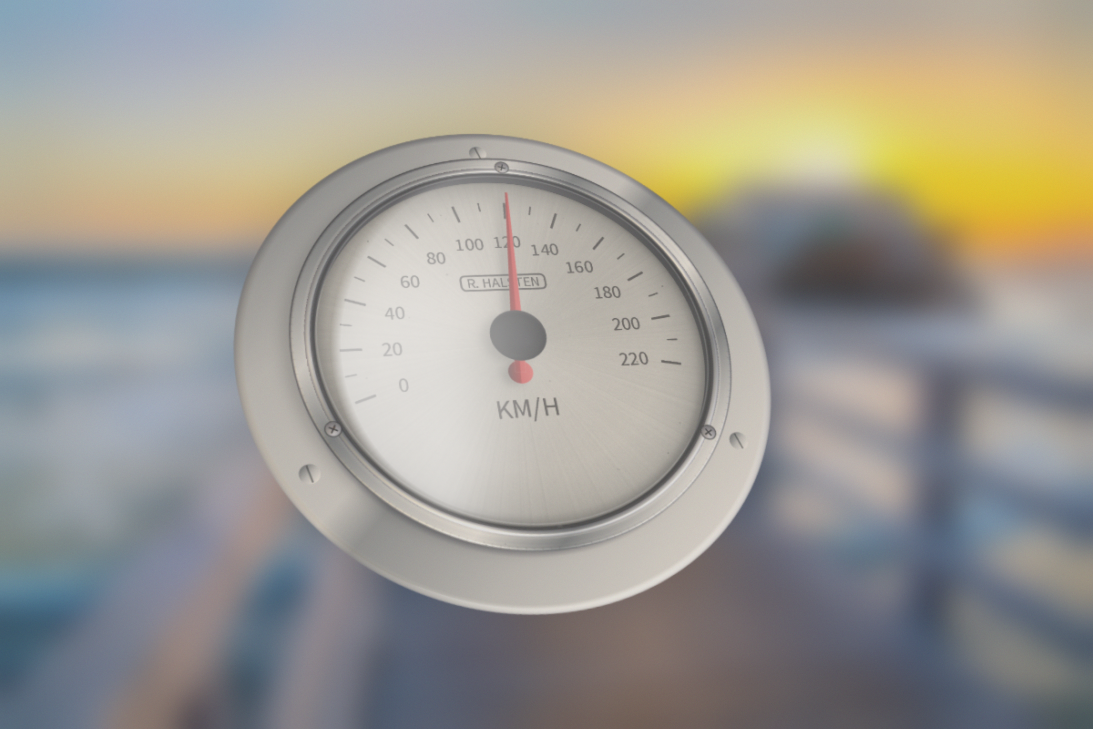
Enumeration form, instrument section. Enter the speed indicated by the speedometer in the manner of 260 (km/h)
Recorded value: 120 (km/h)
